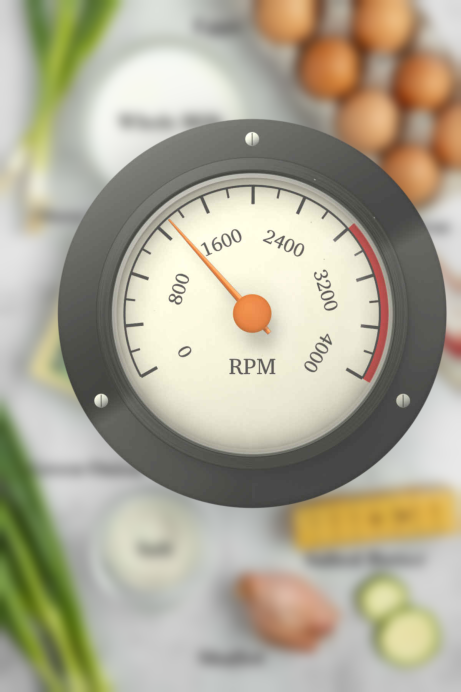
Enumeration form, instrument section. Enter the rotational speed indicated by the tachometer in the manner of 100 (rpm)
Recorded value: 1300 (rpm)
